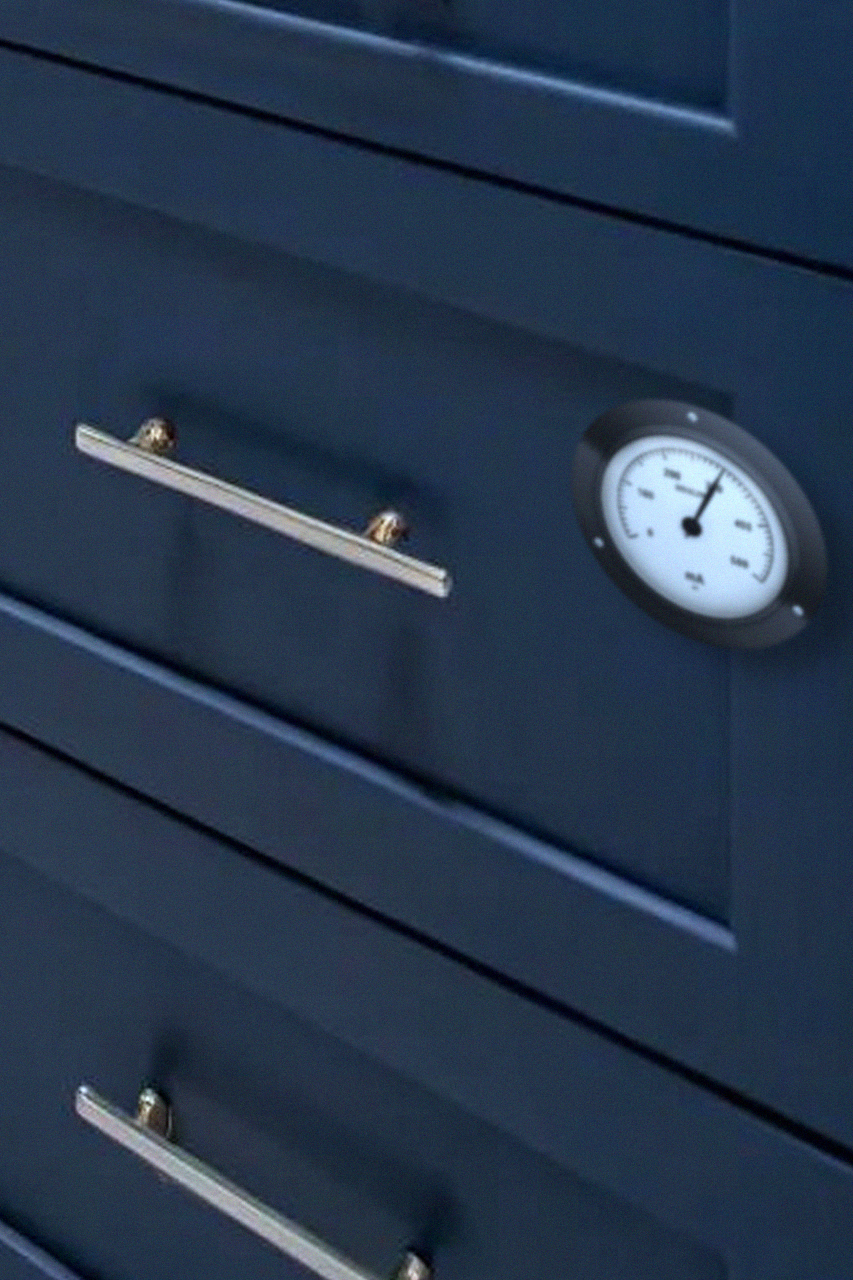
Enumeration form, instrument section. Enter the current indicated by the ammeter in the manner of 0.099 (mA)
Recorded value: 300 (mA)
